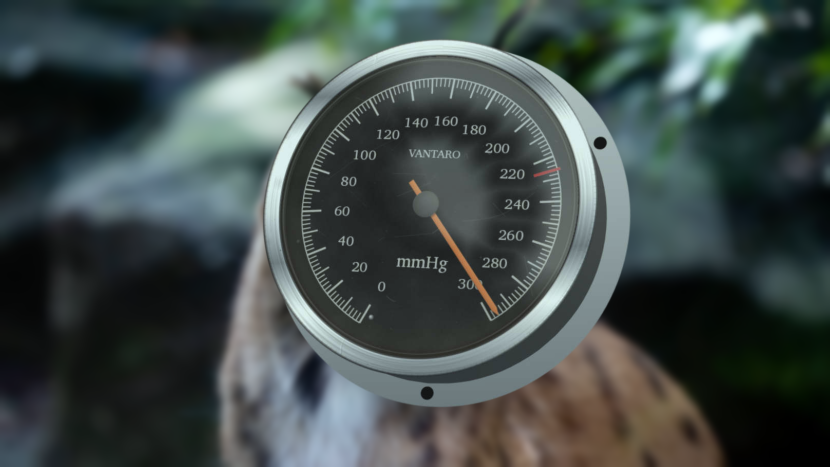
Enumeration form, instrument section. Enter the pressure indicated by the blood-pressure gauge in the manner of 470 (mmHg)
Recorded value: 296 (mmHg)
